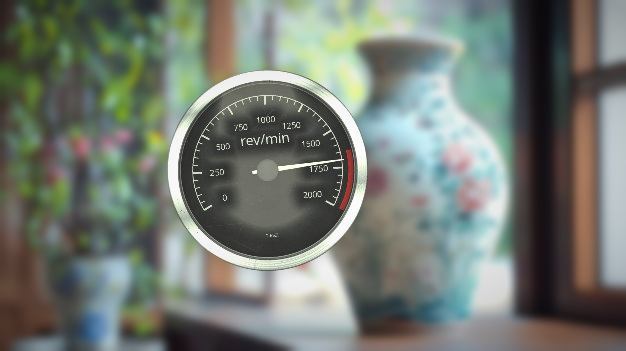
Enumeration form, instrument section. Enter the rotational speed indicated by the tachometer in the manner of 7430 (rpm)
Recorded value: 1700 (rpm)
